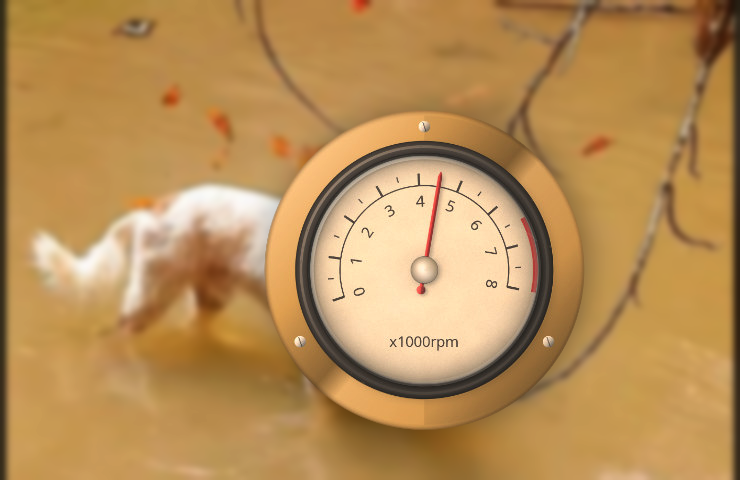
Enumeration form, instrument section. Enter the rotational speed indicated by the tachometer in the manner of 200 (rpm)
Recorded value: 4500 (rpm)
